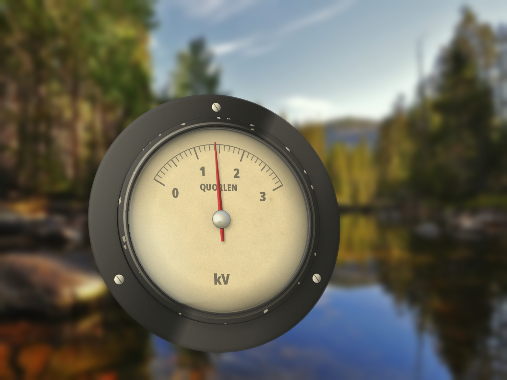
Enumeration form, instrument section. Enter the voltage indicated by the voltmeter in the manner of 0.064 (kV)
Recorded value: 1.4 (kV)
